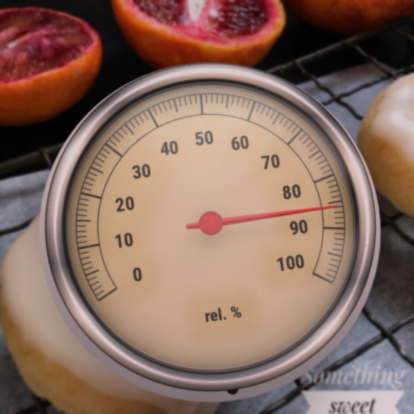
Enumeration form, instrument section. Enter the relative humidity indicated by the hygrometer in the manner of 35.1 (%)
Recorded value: 86 (%)
